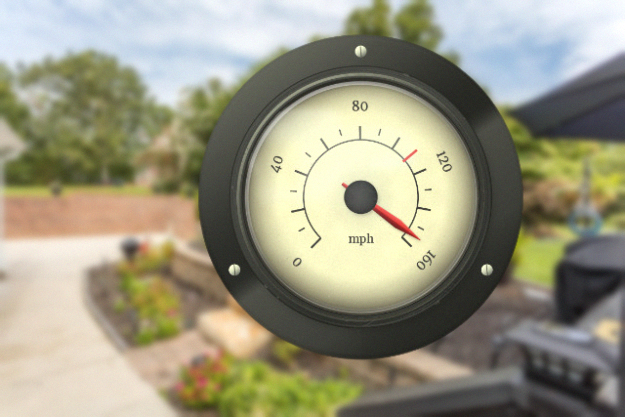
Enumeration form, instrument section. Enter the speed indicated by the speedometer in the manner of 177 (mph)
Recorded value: 155 (mph)
